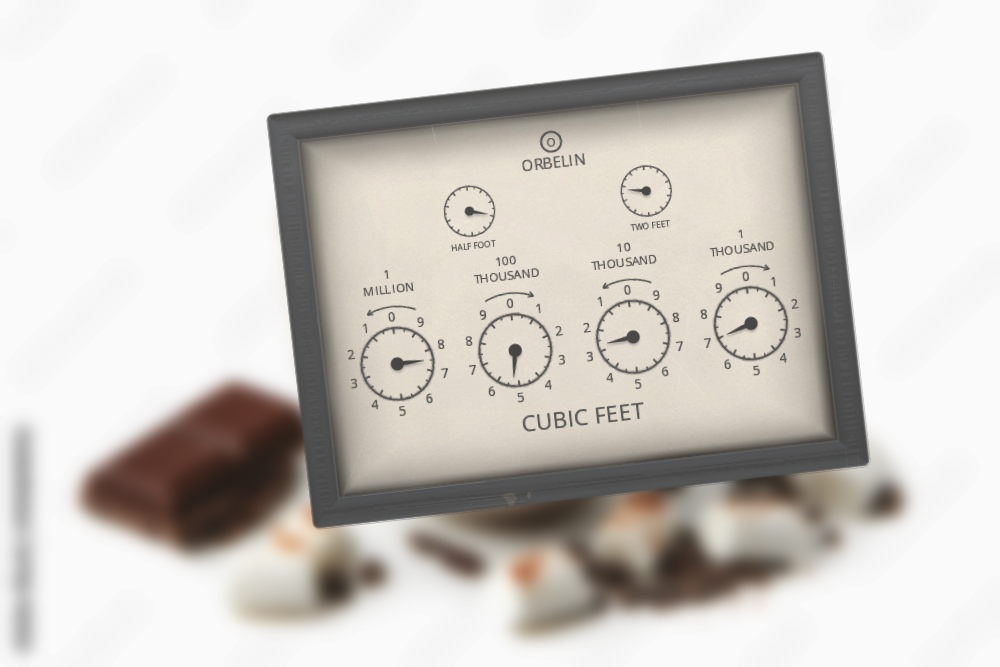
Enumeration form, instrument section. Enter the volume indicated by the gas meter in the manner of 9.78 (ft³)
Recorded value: 752700 (ft³)
